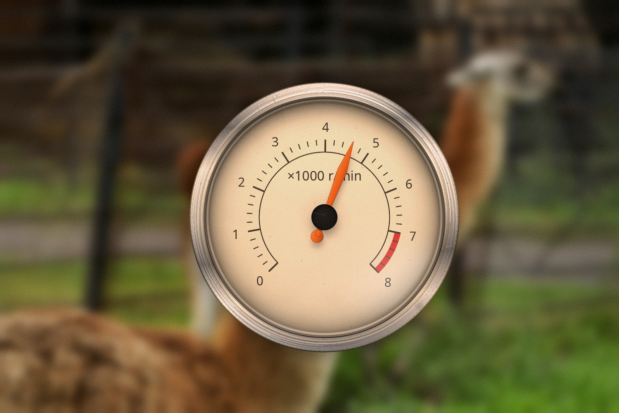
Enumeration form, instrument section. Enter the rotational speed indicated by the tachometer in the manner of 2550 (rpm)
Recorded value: 4600 (rpm)
